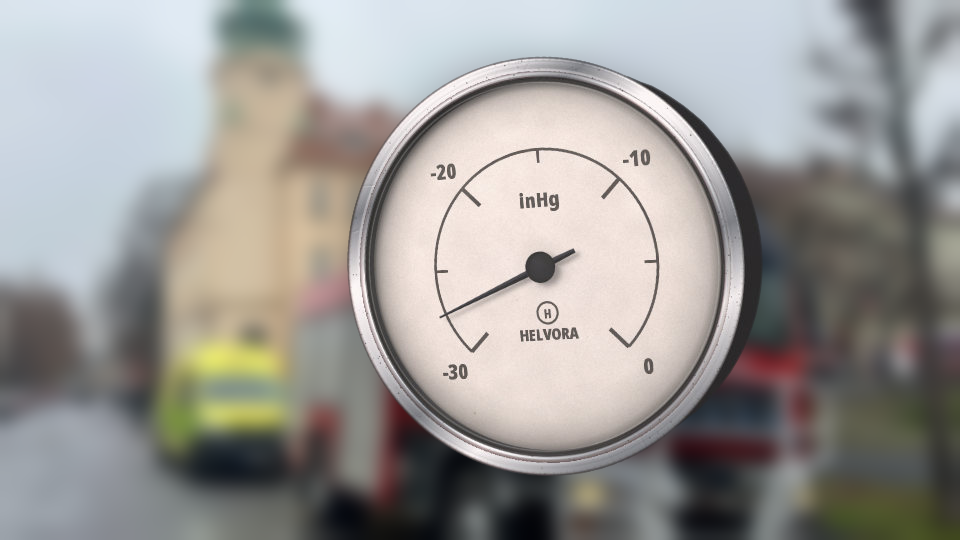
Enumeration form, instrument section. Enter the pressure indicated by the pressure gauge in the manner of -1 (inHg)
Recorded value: -27.5 (inHg)
